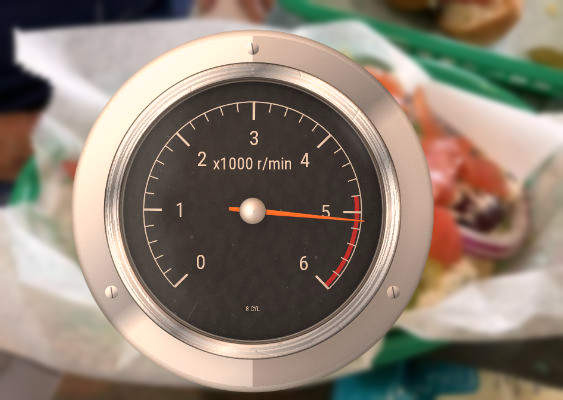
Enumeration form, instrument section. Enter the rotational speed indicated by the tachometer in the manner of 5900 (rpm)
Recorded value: 5100 (rpm)
